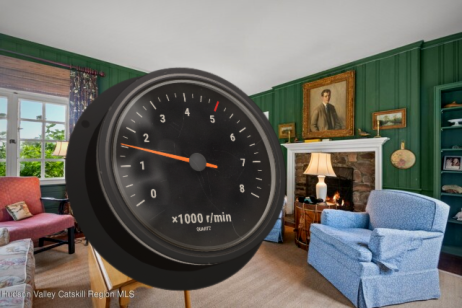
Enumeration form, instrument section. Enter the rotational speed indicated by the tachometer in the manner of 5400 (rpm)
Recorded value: 1500 (rpm)
